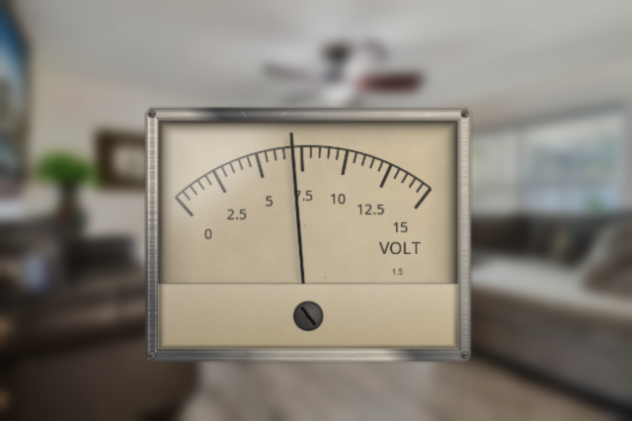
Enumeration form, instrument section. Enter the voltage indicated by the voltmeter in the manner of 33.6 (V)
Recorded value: 7 (V)
